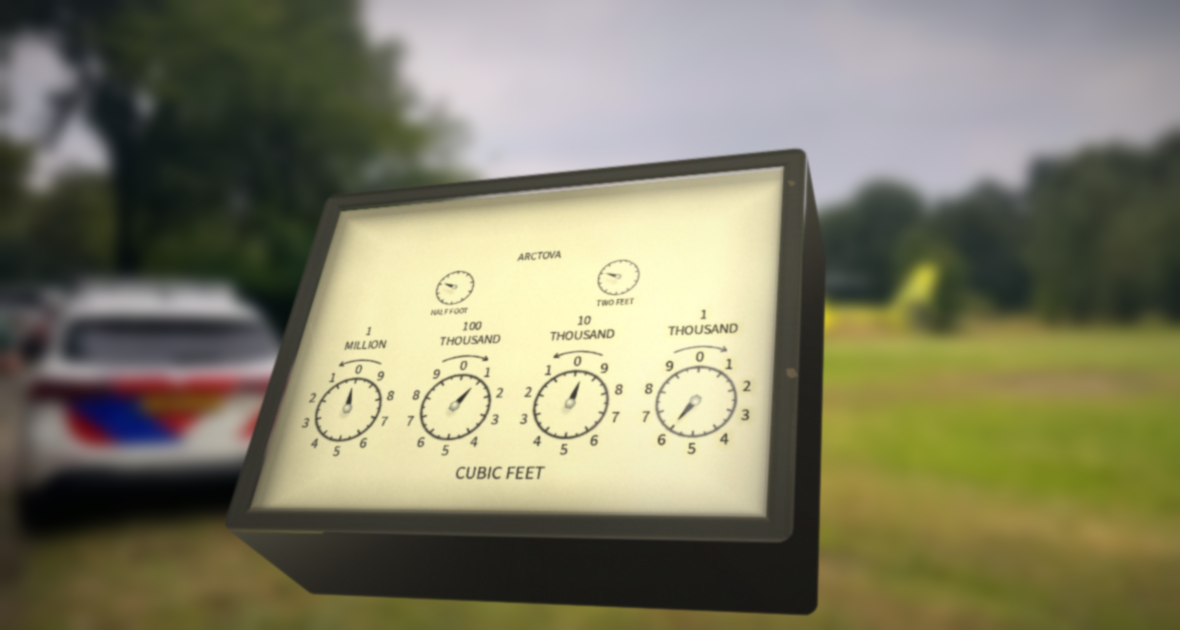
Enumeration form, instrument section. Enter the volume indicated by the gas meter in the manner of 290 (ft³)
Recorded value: 9600 (ft³)
